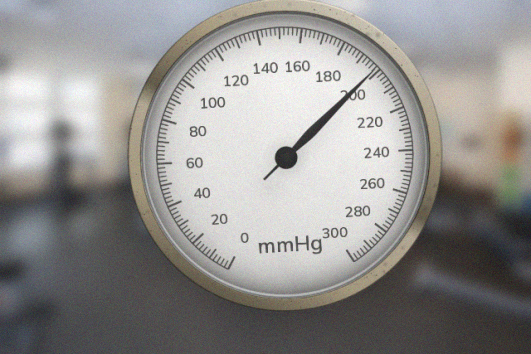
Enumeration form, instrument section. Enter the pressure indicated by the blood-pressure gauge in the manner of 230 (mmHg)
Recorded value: 198 (mmHg)
